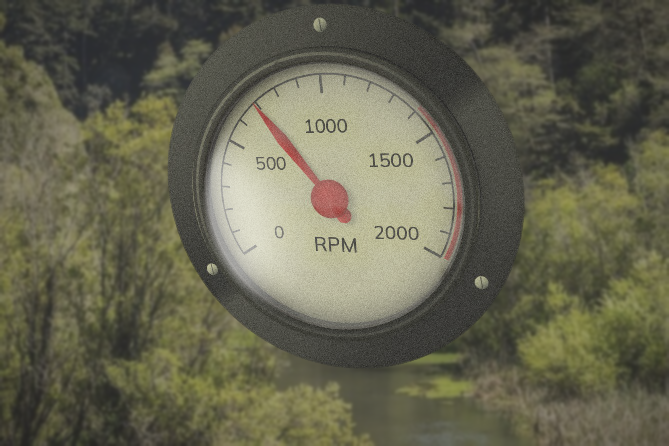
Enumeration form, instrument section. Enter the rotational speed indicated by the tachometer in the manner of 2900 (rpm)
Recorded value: 700 (rpm)
